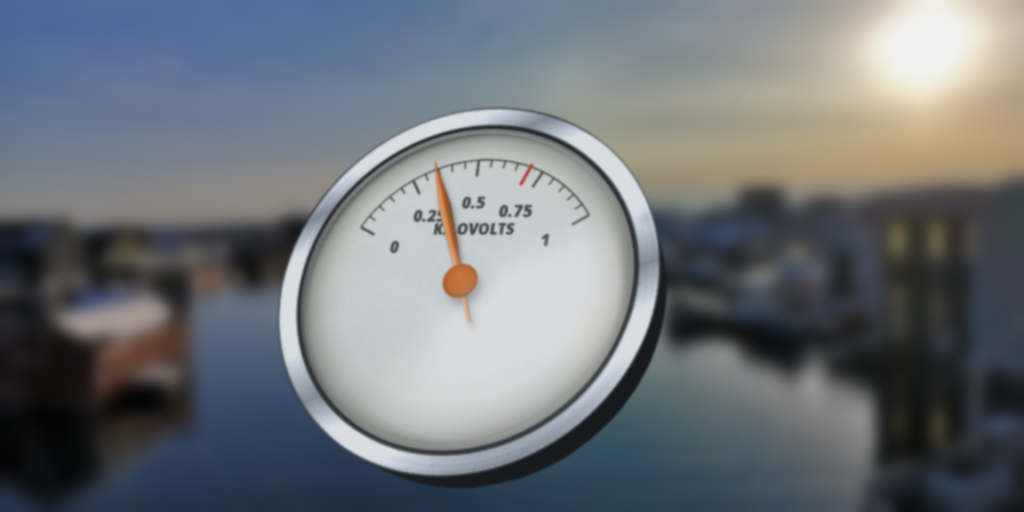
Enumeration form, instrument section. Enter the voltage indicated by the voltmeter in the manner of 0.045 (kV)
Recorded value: 0.35 (kV)
